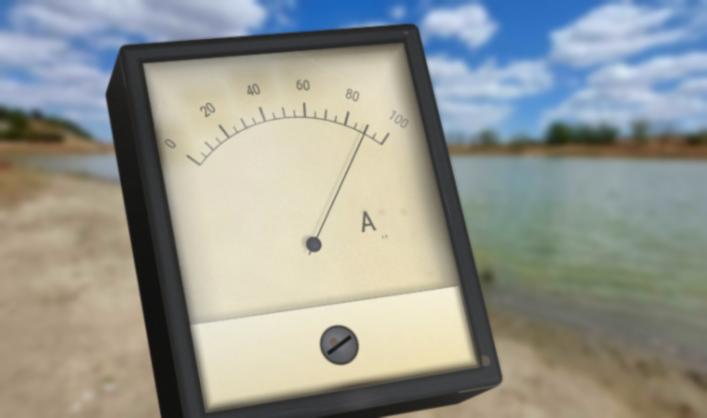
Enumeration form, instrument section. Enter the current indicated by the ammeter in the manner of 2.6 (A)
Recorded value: 90 (A)
